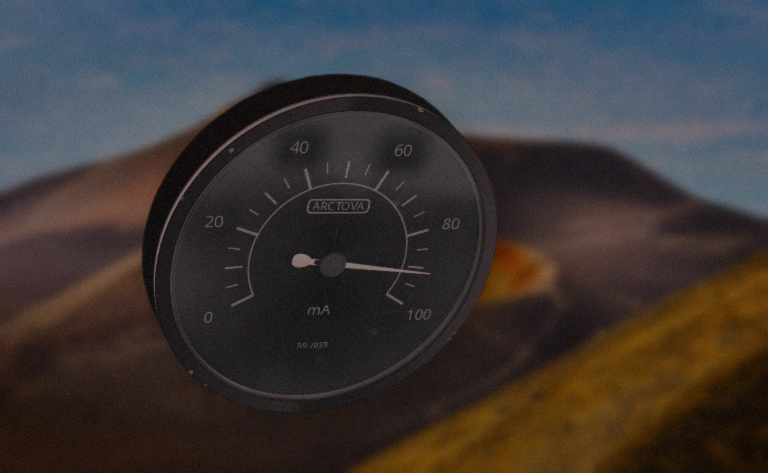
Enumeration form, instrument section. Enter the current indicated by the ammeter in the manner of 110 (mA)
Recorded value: 90 (mA)
